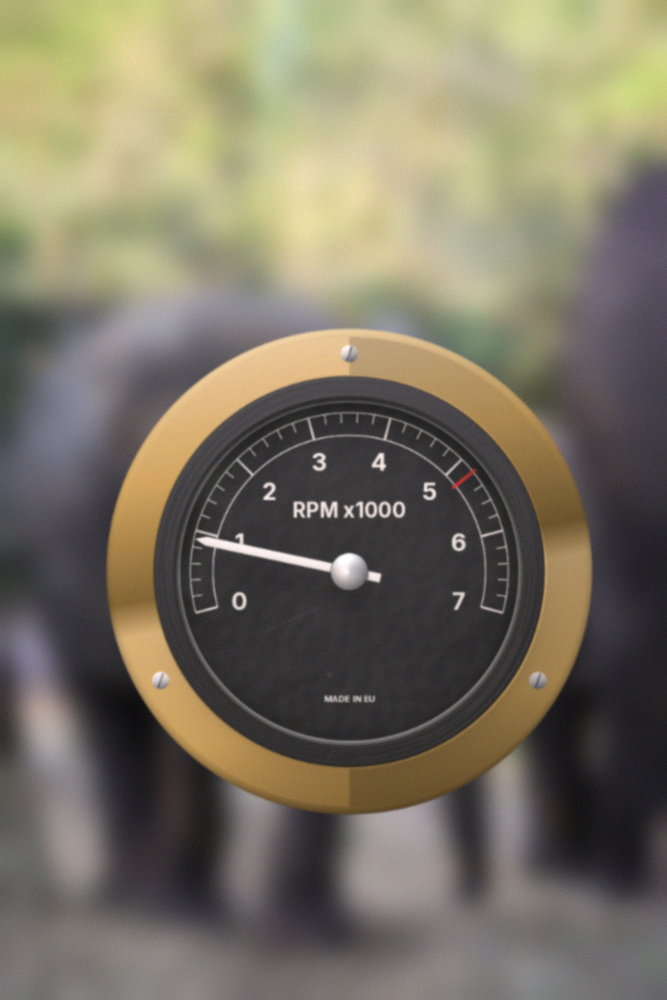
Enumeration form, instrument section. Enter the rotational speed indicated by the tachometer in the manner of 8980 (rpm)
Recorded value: 900 (rpm)
